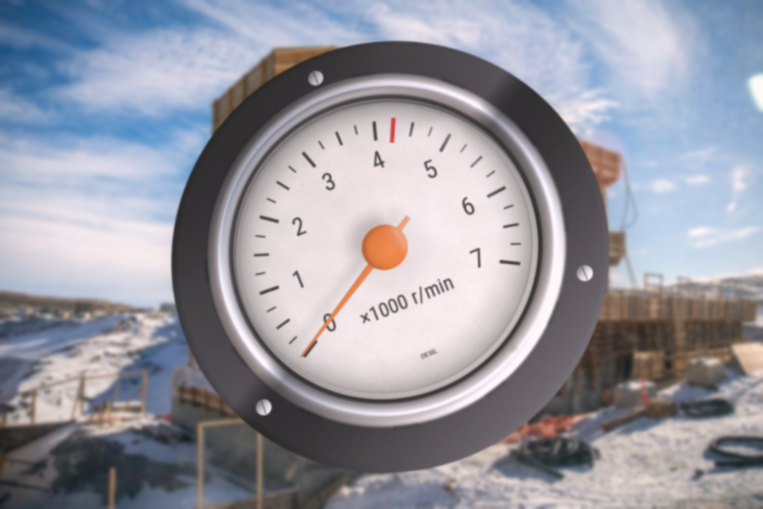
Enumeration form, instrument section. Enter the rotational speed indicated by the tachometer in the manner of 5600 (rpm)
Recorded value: 0 (rpm)
